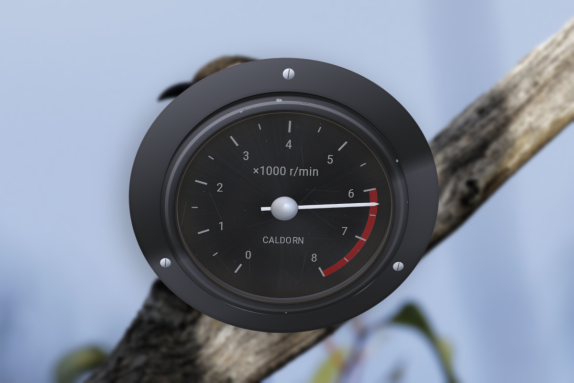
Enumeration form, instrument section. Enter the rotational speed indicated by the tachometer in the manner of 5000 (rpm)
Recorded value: 6250 (rpm)
